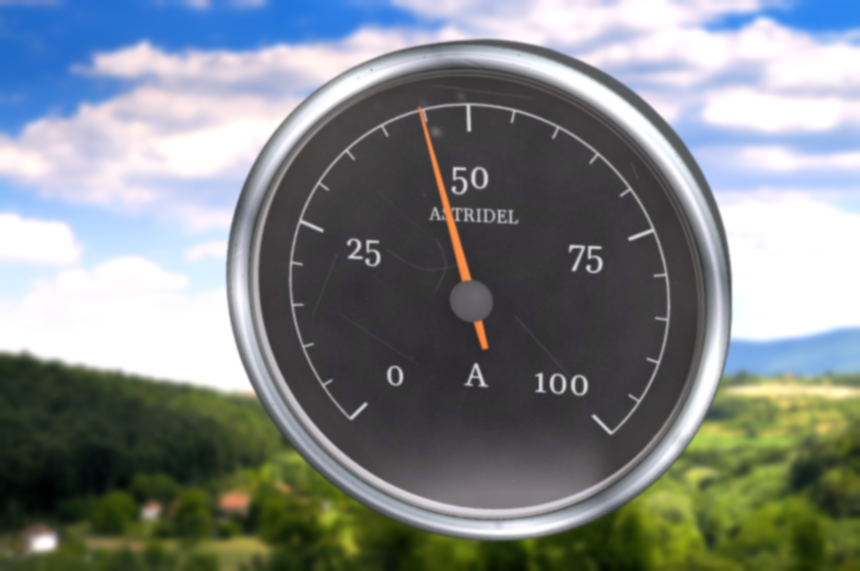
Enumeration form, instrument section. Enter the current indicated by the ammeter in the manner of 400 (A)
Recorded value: 45 (A)
